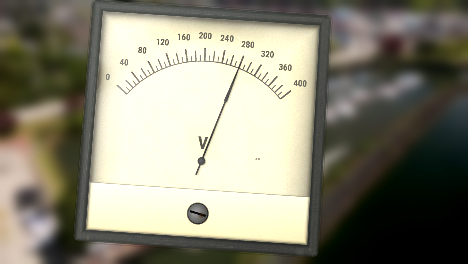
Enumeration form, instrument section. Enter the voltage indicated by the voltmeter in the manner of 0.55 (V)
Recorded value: 280 (V)
